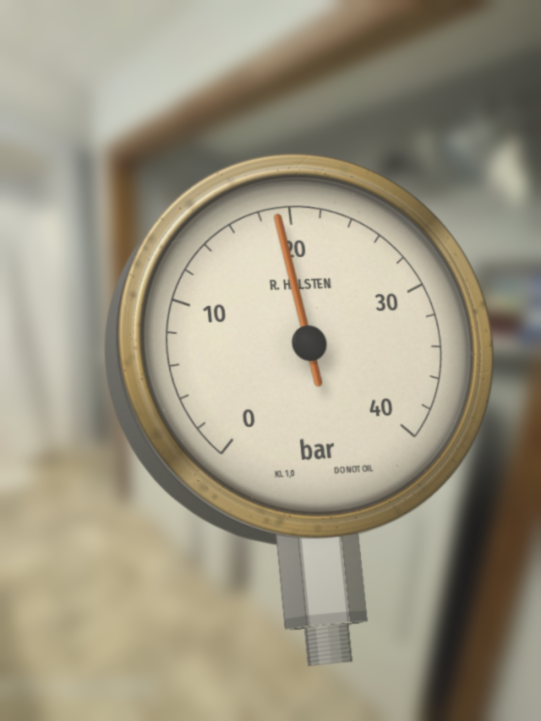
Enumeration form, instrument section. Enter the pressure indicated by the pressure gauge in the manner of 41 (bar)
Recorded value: 19 (bar)
